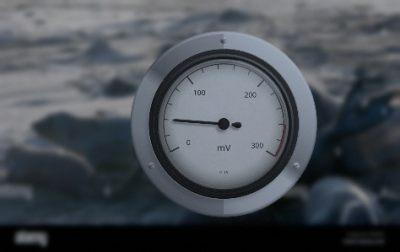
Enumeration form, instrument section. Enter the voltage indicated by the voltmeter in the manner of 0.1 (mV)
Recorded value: 40 (mV)
